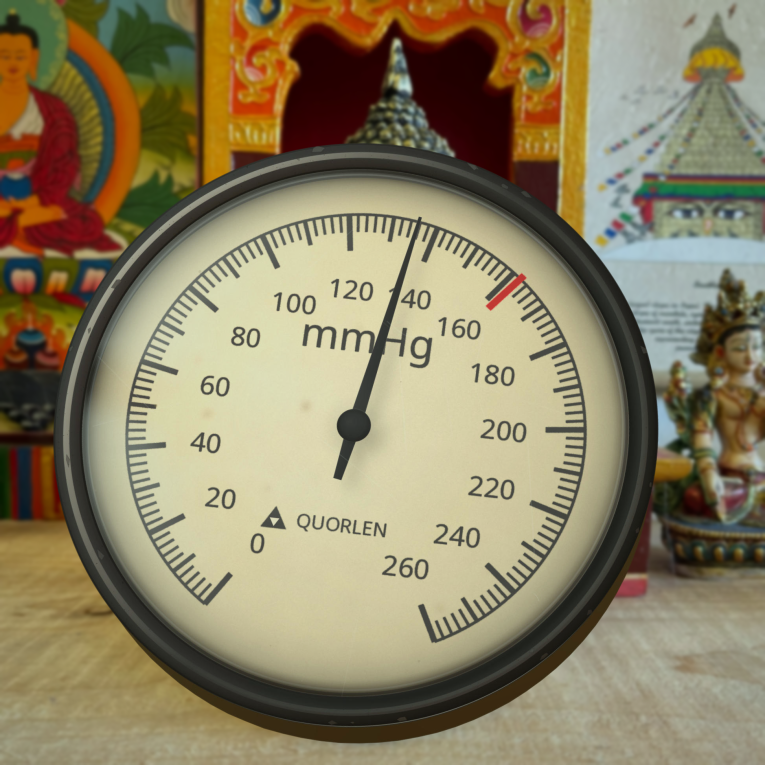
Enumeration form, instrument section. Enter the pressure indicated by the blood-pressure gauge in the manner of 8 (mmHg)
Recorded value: 136 (mmHg)
